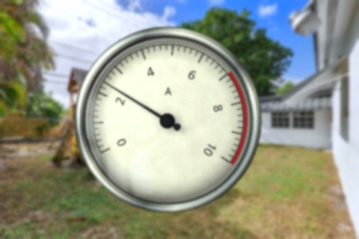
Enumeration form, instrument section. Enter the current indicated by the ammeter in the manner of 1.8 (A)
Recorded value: 2.4 (A)
